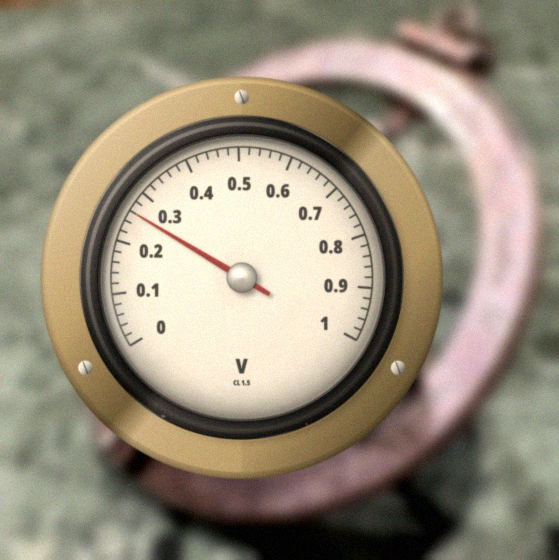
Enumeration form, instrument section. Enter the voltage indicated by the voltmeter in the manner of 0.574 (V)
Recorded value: 0.26 (V)
